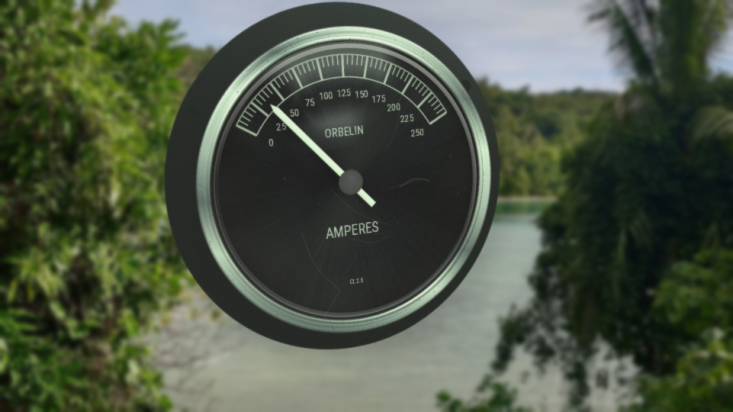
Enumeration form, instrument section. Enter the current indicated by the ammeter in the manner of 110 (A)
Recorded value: 35 (A)
